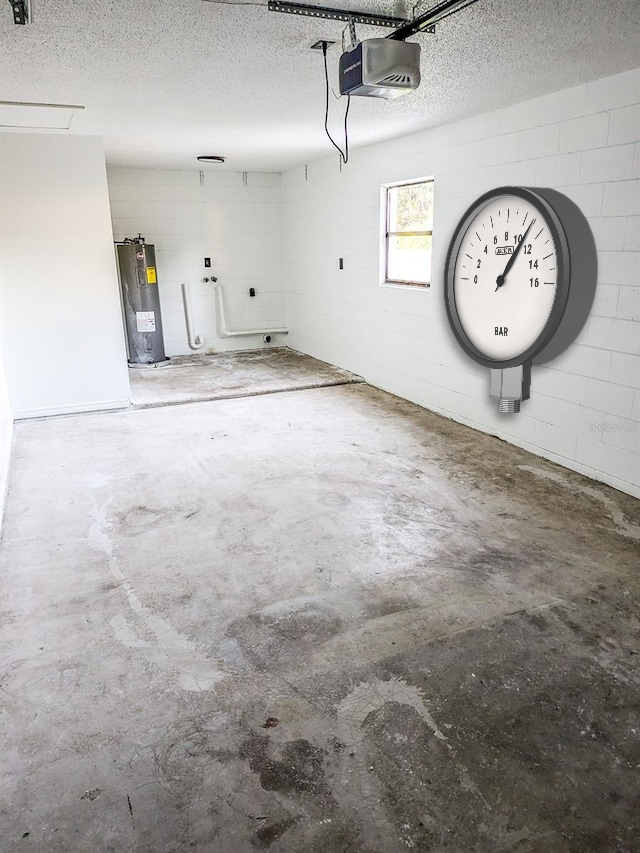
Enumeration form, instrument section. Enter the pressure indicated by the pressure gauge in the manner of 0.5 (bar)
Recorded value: 11 (bar)
